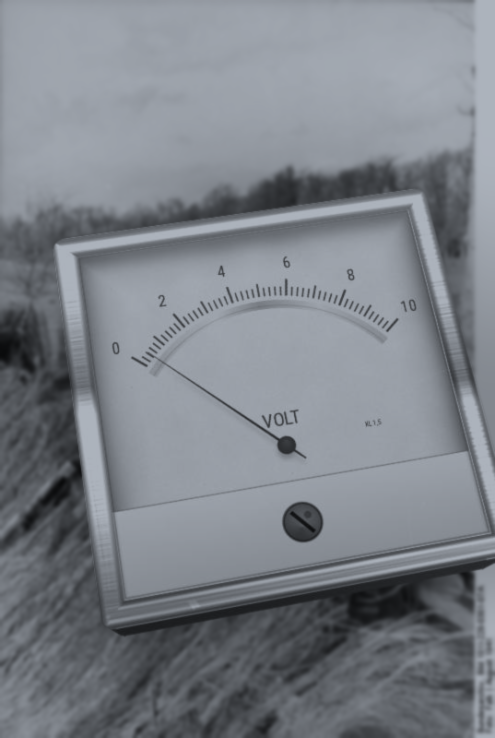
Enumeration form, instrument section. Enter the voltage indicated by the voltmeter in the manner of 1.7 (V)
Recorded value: 0.4 (V)
